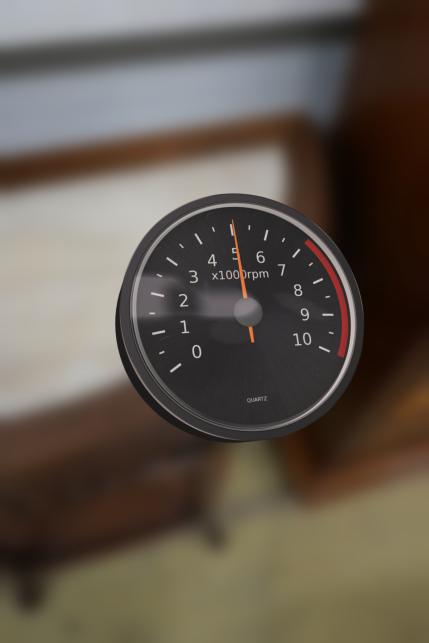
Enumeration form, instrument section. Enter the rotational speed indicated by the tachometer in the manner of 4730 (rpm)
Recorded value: 5000 (rpm)
